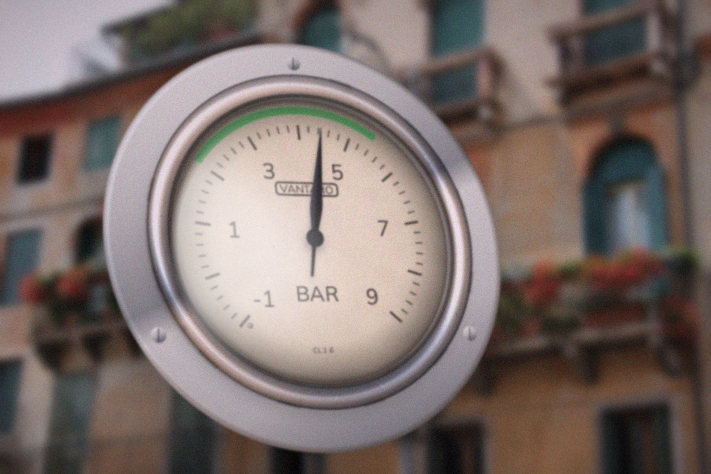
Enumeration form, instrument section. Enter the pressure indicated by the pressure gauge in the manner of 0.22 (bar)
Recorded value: 4.4 (bar)
